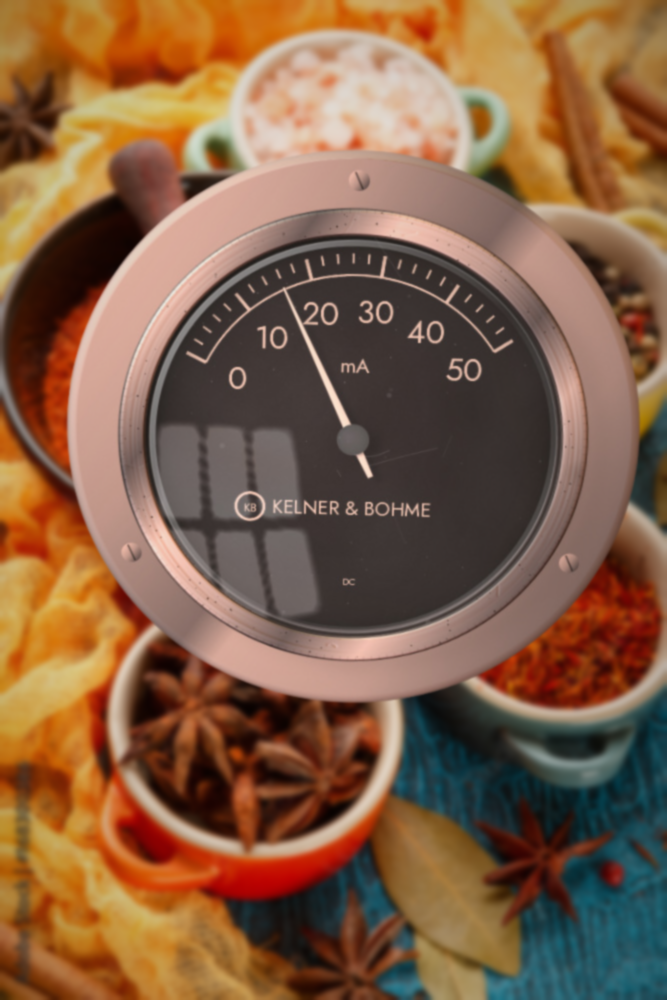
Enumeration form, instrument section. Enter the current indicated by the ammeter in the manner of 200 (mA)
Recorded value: 16 (mA)
